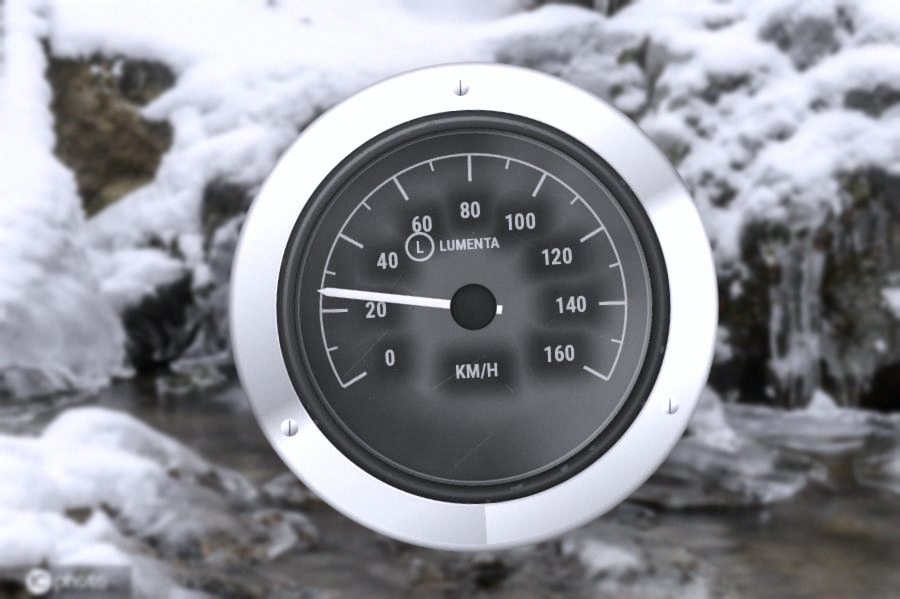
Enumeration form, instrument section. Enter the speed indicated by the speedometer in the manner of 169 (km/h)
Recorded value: 25 (km/h)
